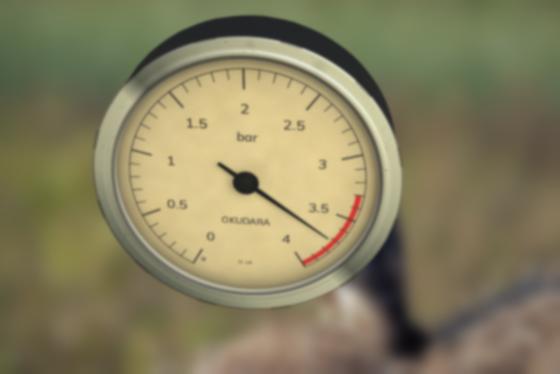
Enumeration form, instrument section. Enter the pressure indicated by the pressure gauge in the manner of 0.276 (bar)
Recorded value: 3.7 (bar)
